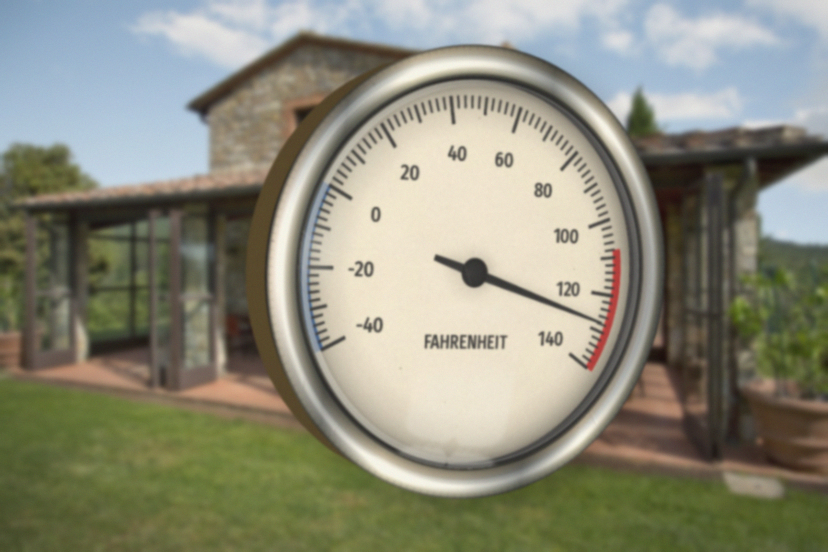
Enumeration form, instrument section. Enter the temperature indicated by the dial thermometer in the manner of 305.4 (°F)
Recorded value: 128 (°F)
